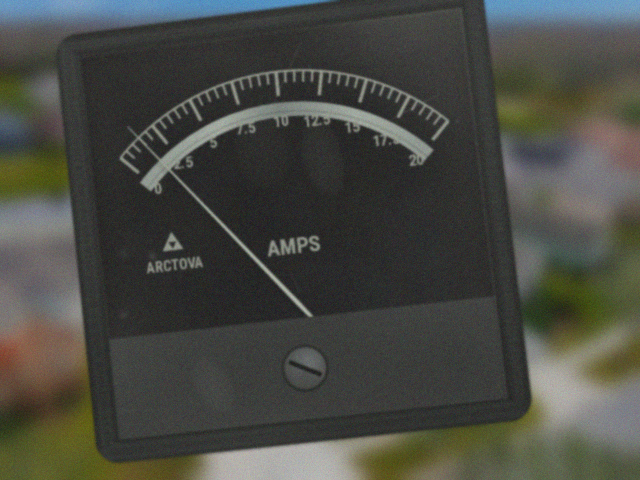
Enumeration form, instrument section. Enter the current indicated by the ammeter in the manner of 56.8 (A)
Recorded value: 1.5 (A)
